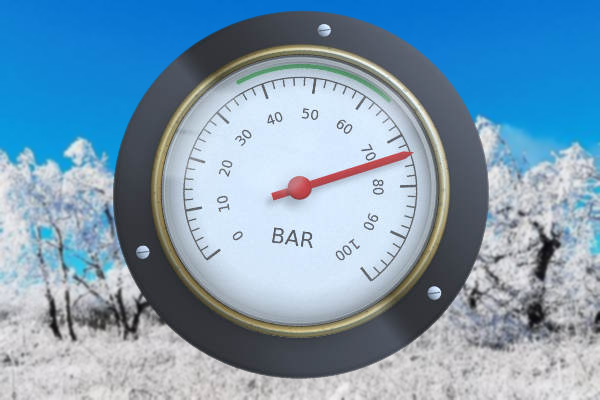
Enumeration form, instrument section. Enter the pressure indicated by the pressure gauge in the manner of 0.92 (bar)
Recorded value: 74 (bar)
